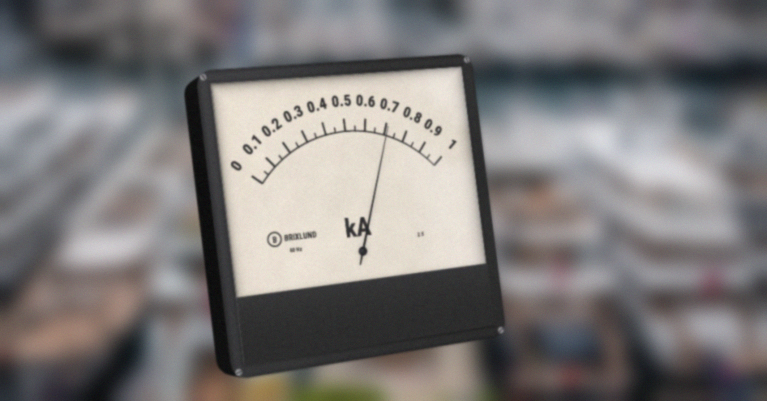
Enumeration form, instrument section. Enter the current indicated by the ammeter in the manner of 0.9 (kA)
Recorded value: 0.7 (kA)
